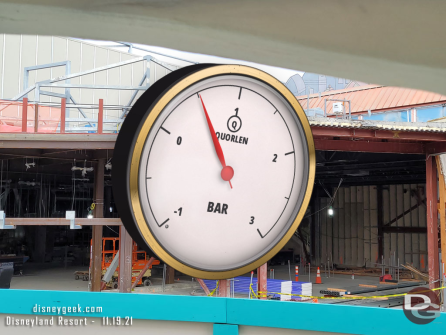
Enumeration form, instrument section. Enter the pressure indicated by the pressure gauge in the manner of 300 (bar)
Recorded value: 0.5 (bar)
